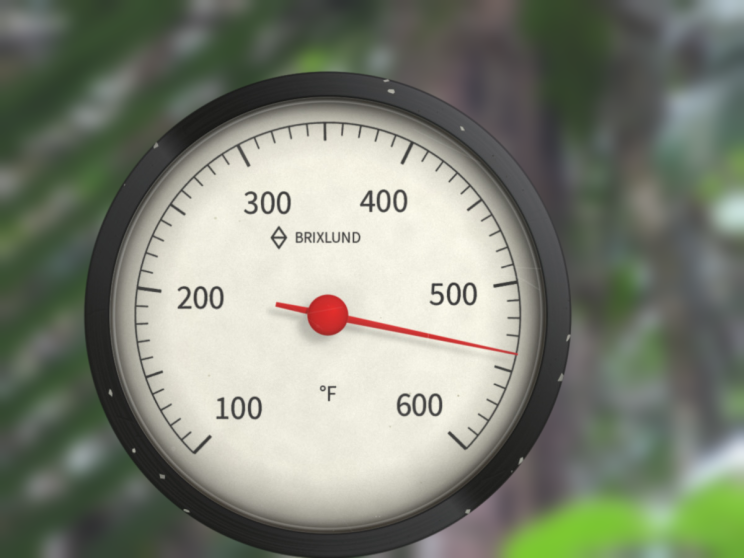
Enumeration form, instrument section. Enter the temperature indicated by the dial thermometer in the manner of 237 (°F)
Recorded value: 540 (°F)
